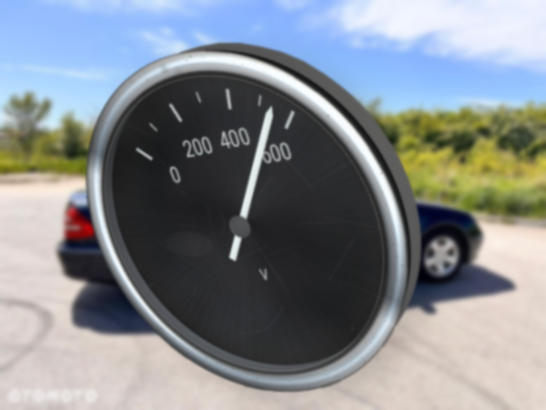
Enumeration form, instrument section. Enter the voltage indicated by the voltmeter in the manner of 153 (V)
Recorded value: 550 (V)
